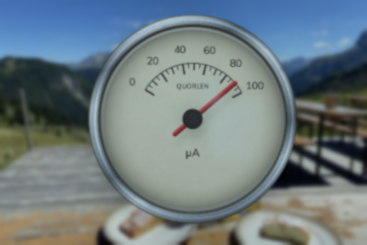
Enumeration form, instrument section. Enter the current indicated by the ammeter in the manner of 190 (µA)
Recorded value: 90 (µA)
